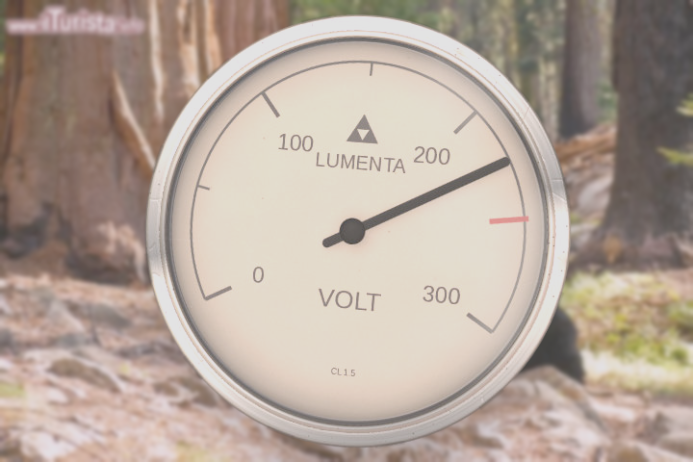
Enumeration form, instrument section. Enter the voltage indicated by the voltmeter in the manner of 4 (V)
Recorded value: 225 (V)
